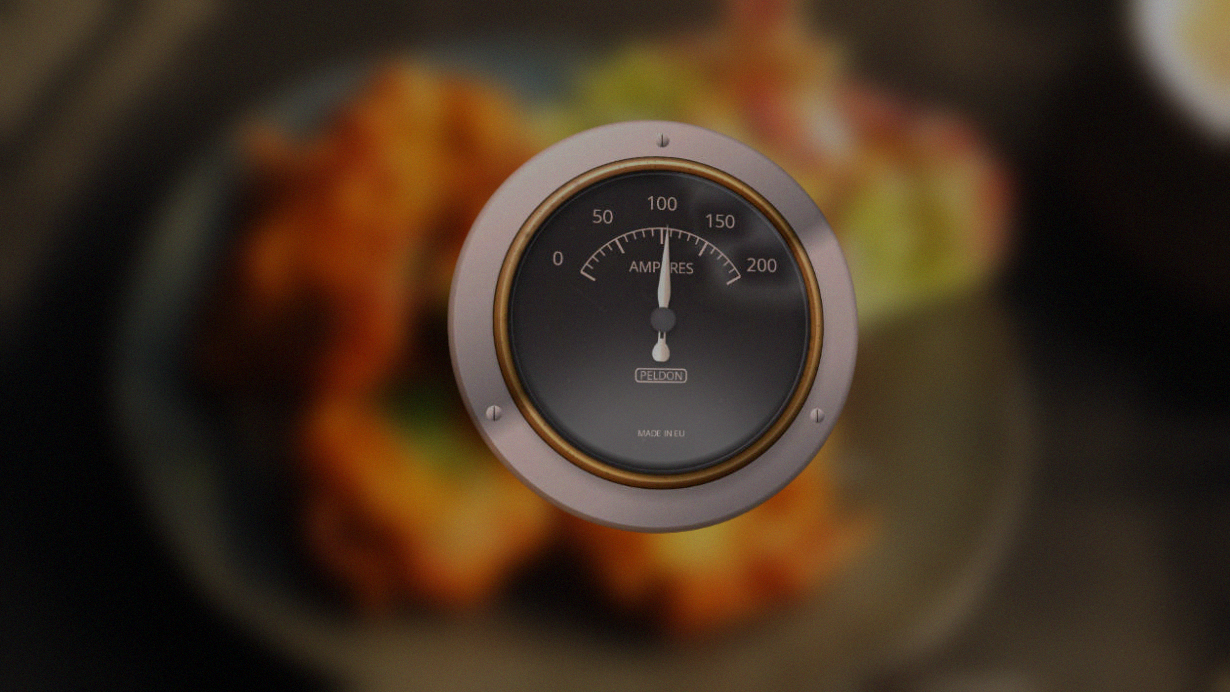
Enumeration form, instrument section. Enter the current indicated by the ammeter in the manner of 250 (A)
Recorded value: 105 (A)
